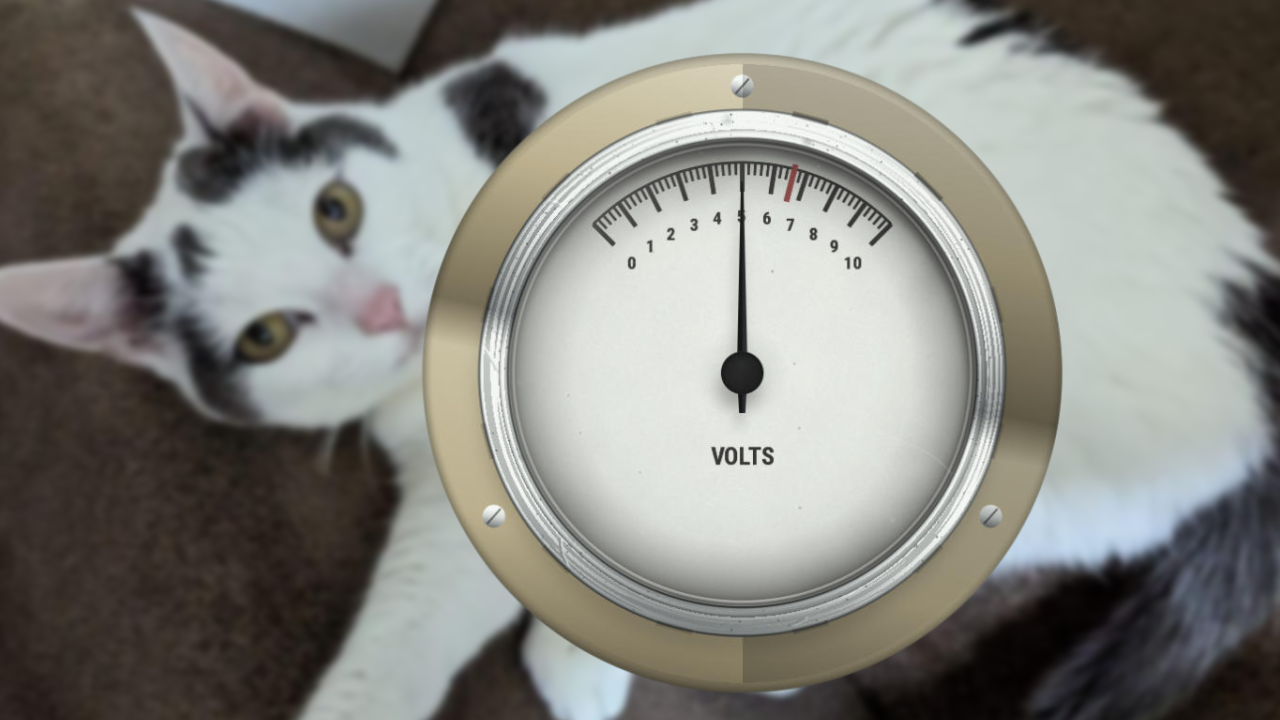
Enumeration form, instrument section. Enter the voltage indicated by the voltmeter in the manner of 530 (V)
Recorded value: 5 (V)
